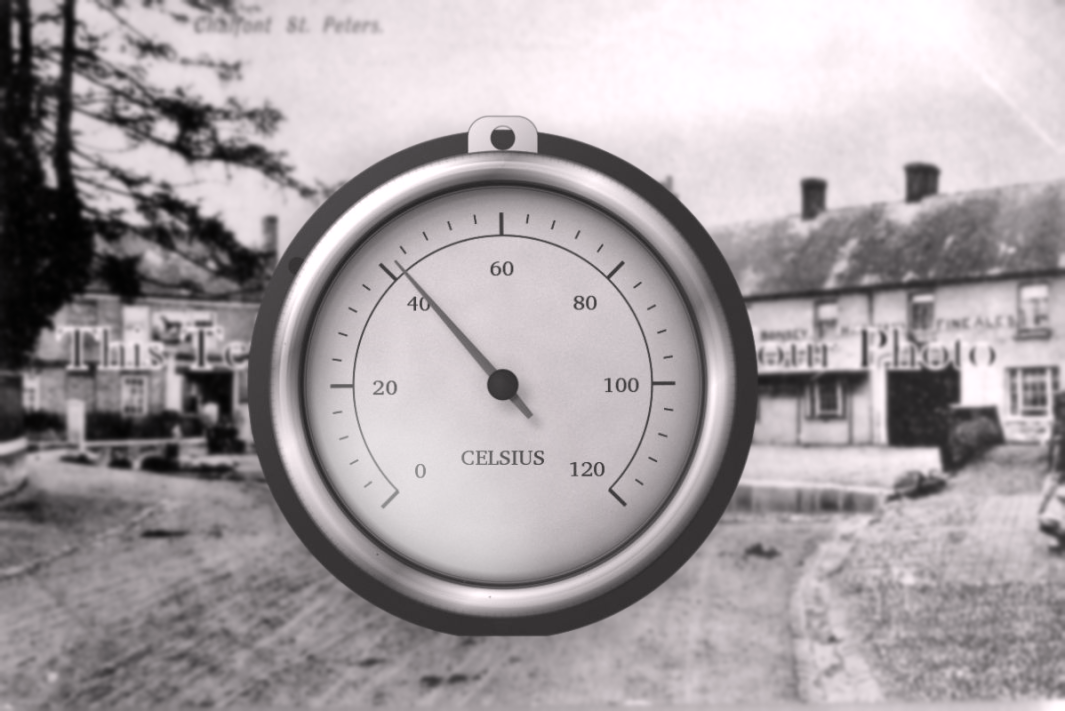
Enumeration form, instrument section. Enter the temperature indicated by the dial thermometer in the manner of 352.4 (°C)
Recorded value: 42 (°C)
